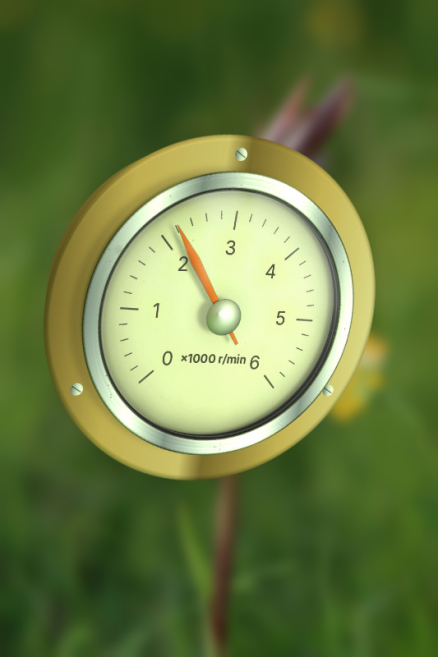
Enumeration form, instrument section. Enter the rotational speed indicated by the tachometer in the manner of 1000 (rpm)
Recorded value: 2200 (rpm)
